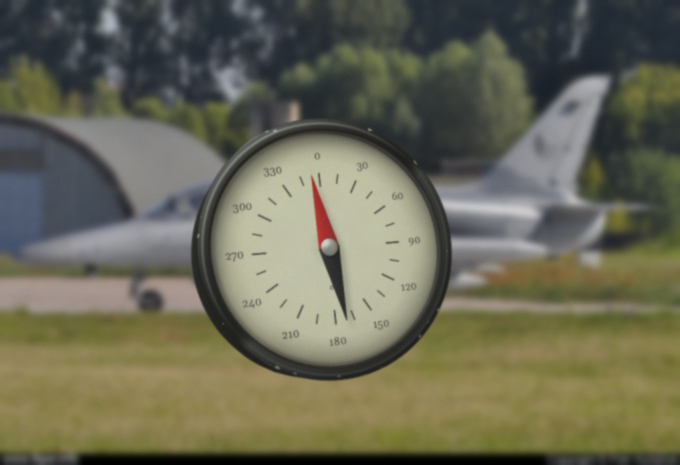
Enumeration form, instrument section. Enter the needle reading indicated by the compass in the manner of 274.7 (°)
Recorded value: 352.5 (°)
